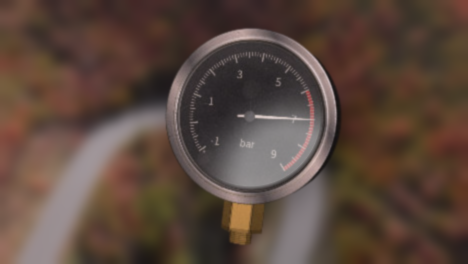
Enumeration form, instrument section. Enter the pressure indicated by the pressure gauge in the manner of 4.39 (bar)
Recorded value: 7 (bar)
